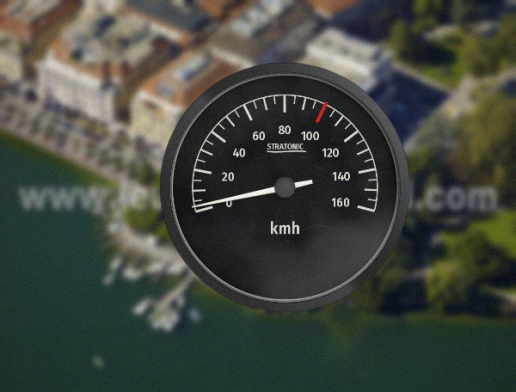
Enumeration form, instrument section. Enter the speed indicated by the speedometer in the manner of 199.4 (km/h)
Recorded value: 2.5 (km/h)
